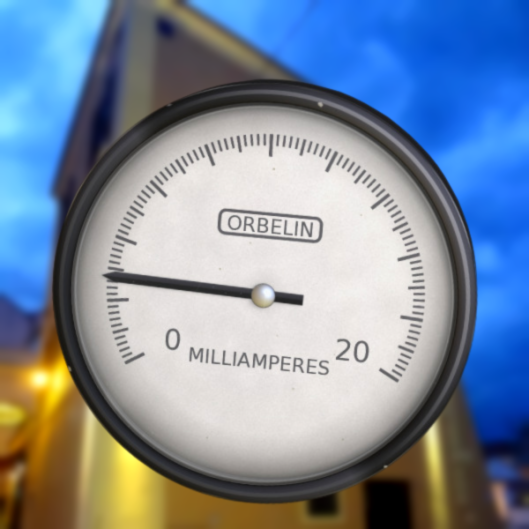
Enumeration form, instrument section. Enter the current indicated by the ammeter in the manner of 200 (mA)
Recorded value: 2.8 (mA)
